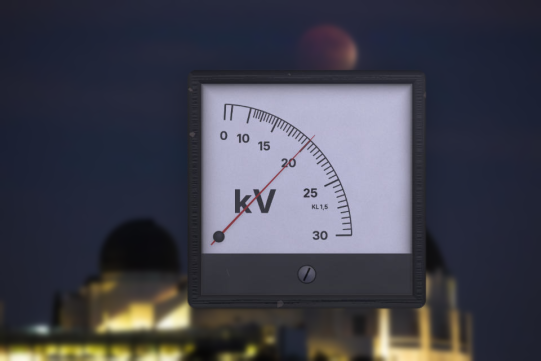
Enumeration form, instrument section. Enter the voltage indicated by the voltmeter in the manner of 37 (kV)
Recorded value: 20 (kV)
